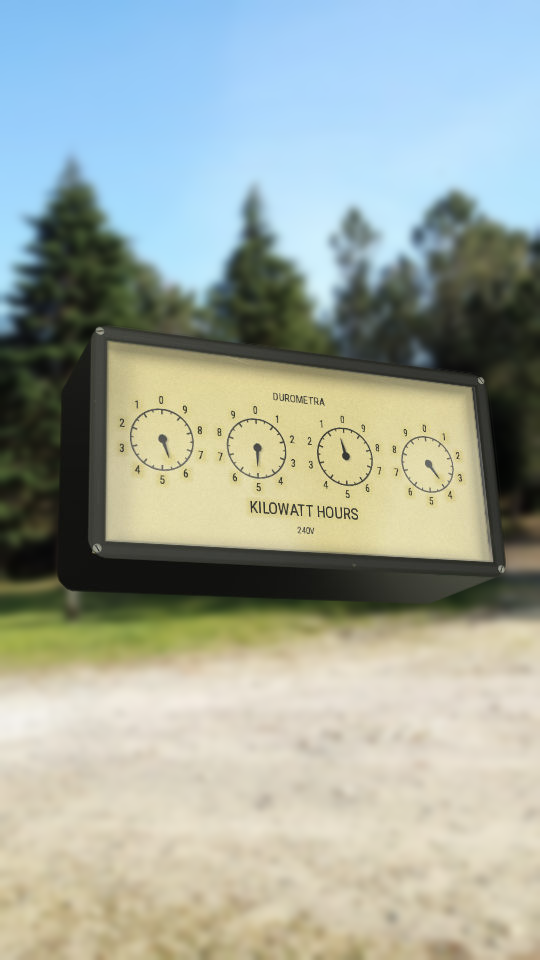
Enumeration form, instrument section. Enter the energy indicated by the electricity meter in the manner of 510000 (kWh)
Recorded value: 5504 (kWh)
